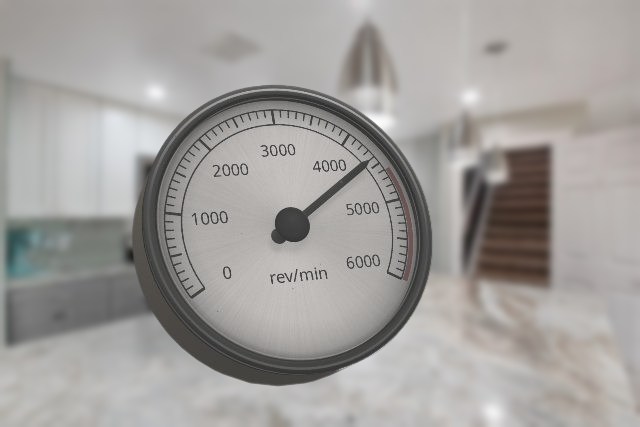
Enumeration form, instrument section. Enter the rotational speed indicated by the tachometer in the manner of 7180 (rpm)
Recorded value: 4400 (rpm)
